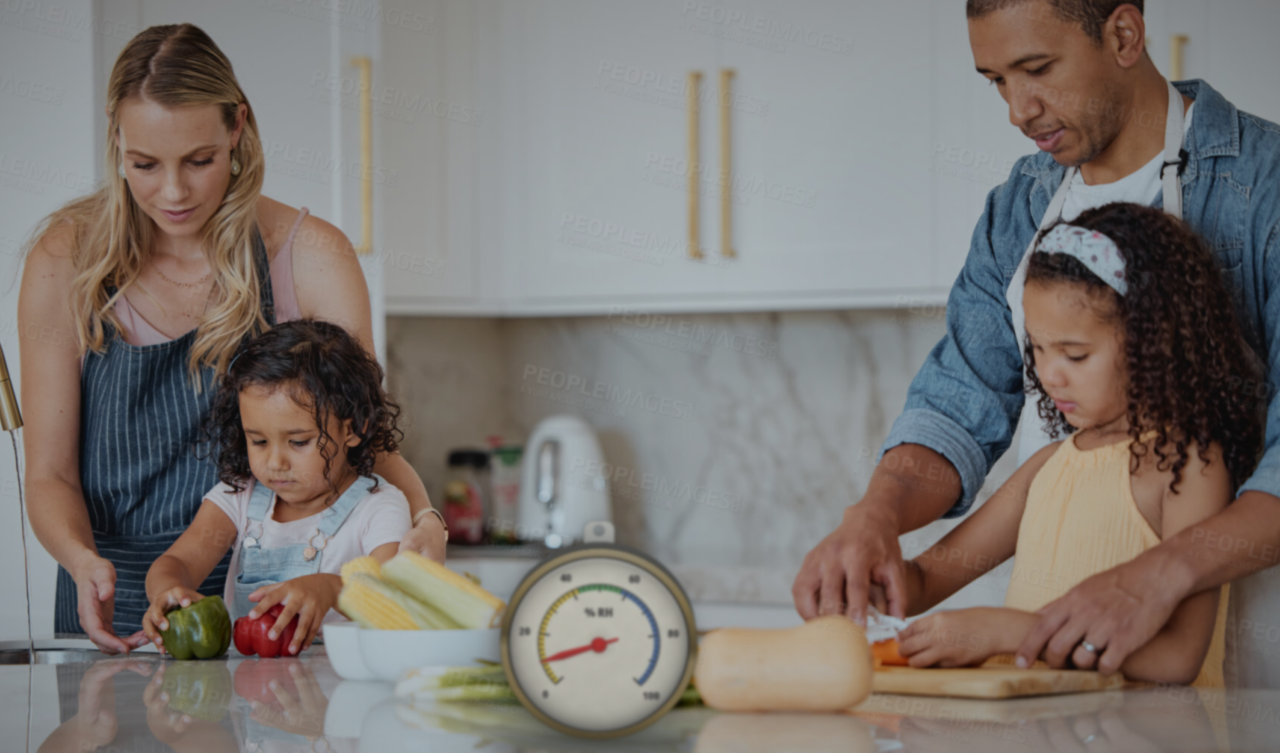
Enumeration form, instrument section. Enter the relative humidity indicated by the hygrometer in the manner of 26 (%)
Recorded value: 10 (%)
